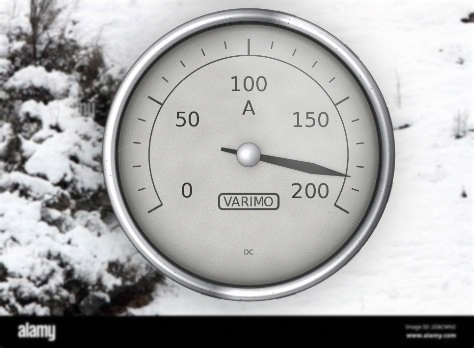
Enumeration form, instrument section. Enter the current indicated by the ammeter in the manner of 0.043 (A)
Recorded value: 185 (A)
